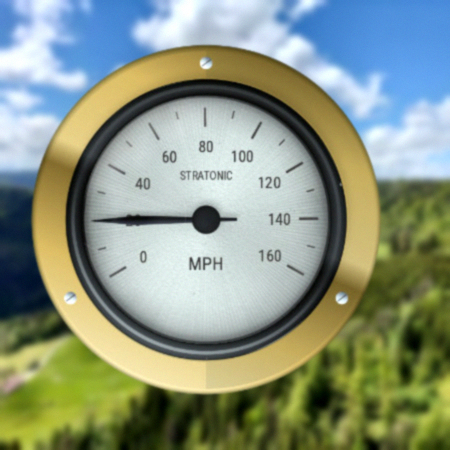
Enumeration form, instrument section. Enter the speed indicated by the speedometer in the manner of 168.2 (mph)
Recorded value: 20 (mph)
